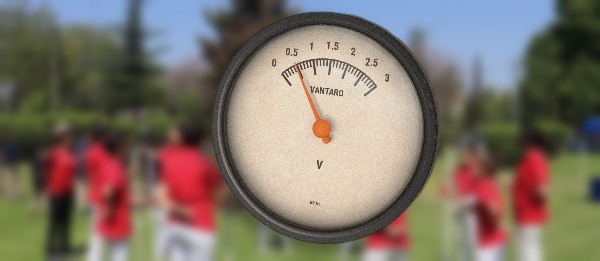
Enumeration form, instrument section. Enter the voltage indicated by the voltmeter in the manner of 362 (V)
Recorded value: 0.5 (V)
